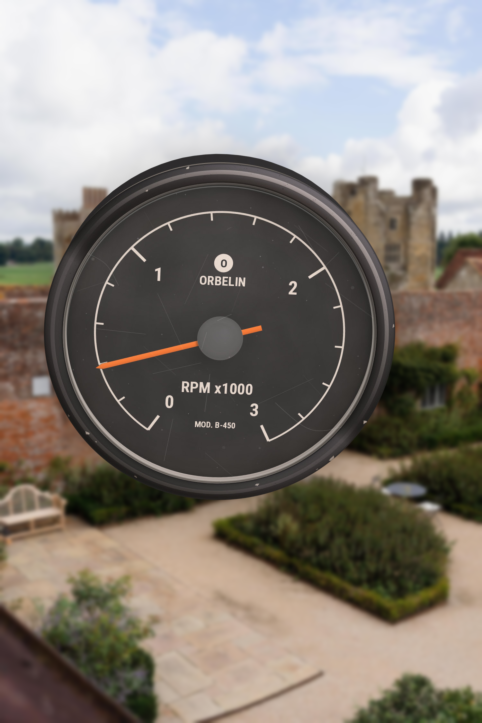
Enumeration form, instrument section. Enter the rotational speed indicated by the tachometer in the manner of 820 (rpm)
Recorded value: 400 (rpm)
